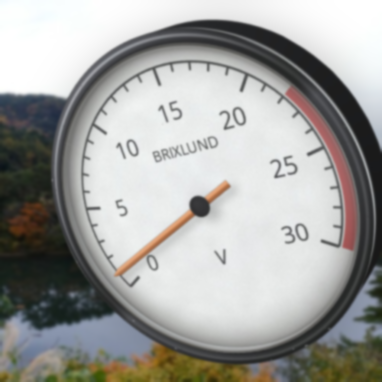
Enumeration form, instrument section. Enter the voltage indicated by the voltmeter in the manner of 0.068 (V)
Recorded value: 1 (V)
